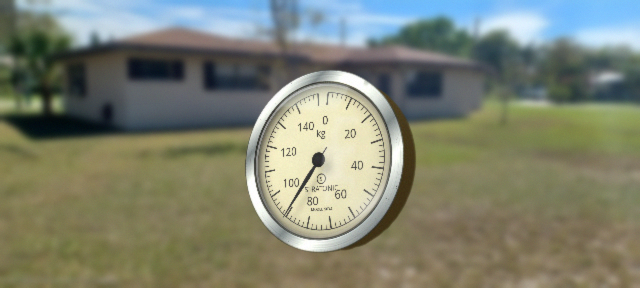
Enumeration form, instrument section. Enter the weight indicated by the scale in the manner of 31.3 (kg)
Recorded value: 90 (kg)
